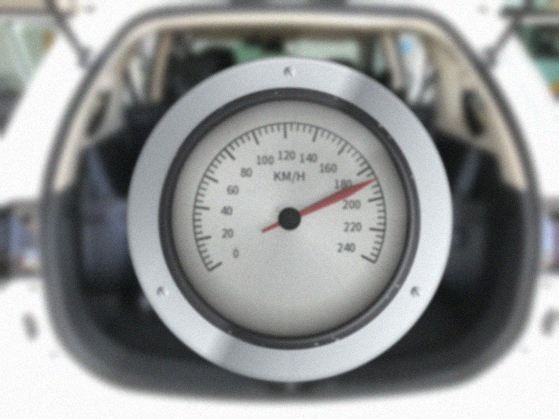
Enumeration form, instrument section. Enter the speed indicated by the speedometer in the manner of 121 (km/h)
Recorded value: 188 (km/h)
